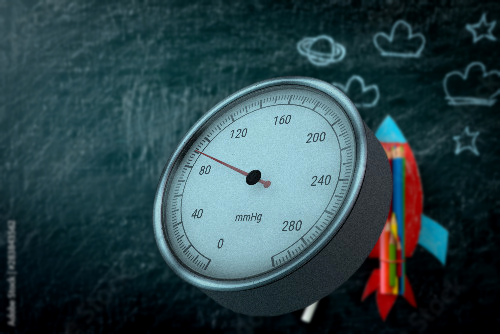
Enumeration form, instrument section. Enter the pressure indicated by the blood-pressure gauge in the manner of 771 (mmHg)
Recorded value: 90 (mmHg)
